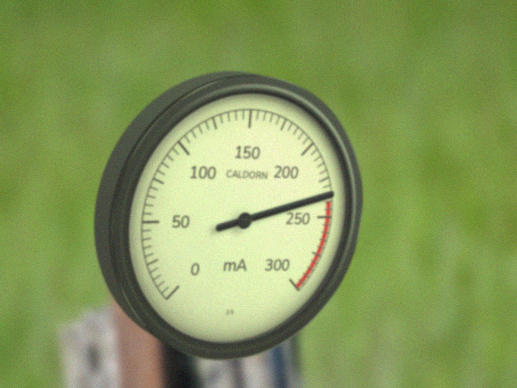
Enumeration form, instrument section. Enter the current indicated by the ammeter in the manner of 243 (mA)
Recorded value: 235 (mA)
